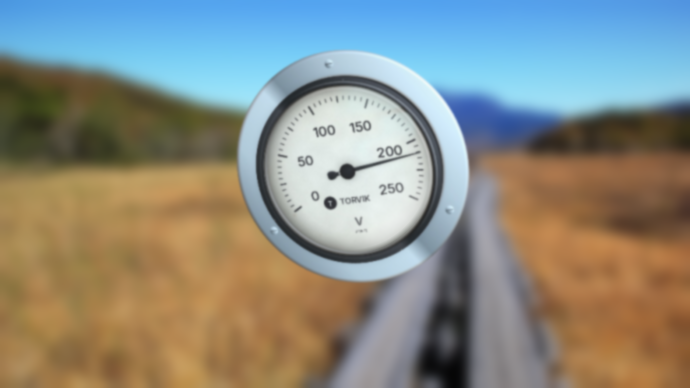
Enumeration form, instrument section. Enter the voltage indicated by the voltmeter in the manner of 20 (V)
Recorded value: 210 (V)
